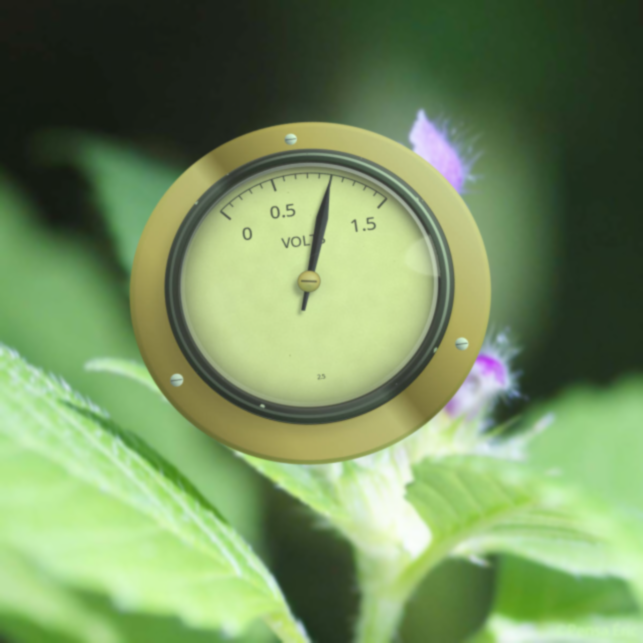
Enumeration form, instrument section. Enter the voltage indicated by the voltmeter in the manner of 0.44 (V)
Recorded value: 1 (V)
